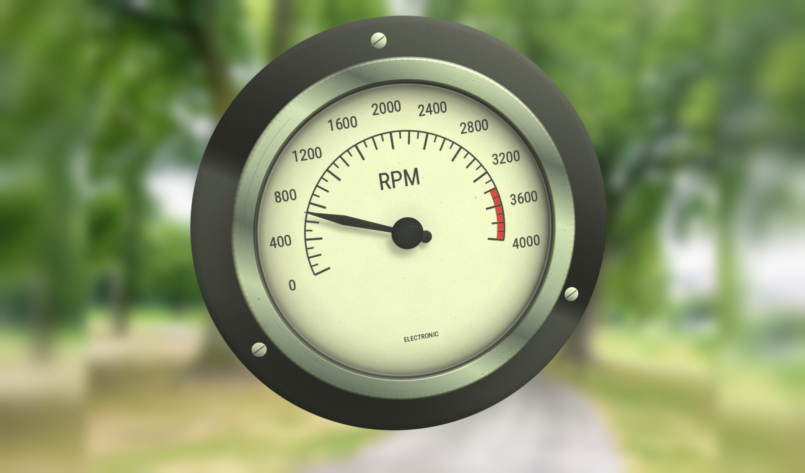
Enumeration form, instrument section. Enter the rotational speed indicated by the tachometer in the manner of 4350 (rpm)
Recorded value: 700 (rpm)
